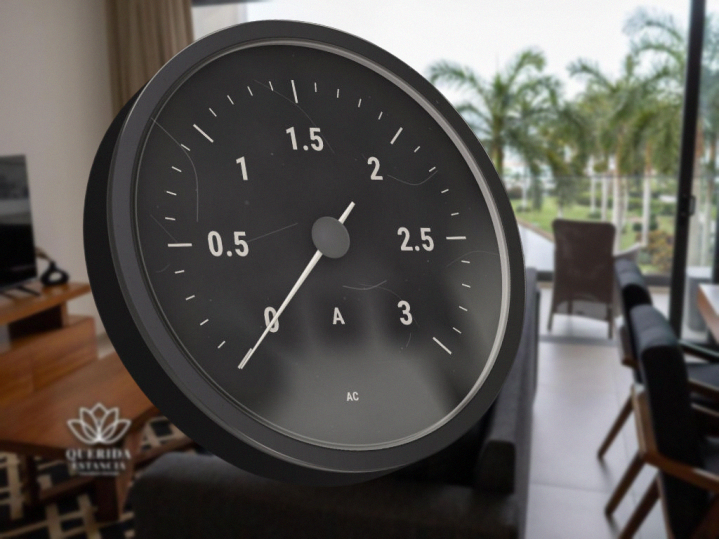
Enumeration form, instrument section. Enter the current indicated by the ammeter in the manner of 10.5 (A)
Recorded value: 0 (A)
